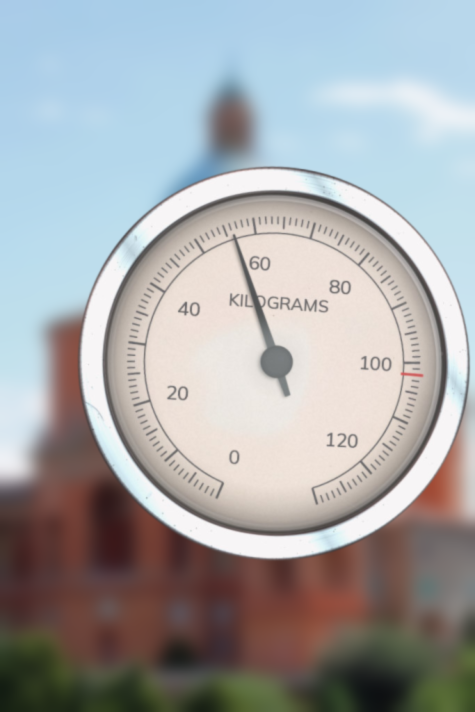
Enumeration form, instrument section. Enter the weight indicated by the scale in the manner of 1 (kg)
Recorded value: 56 (kg)
